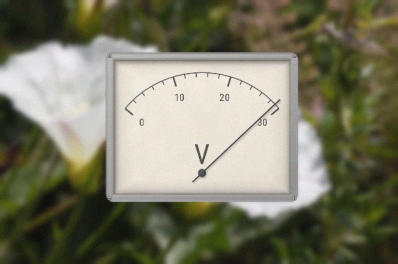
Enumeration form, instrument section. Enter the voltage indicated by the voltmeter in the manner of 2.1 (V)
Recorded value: 29 (V)
